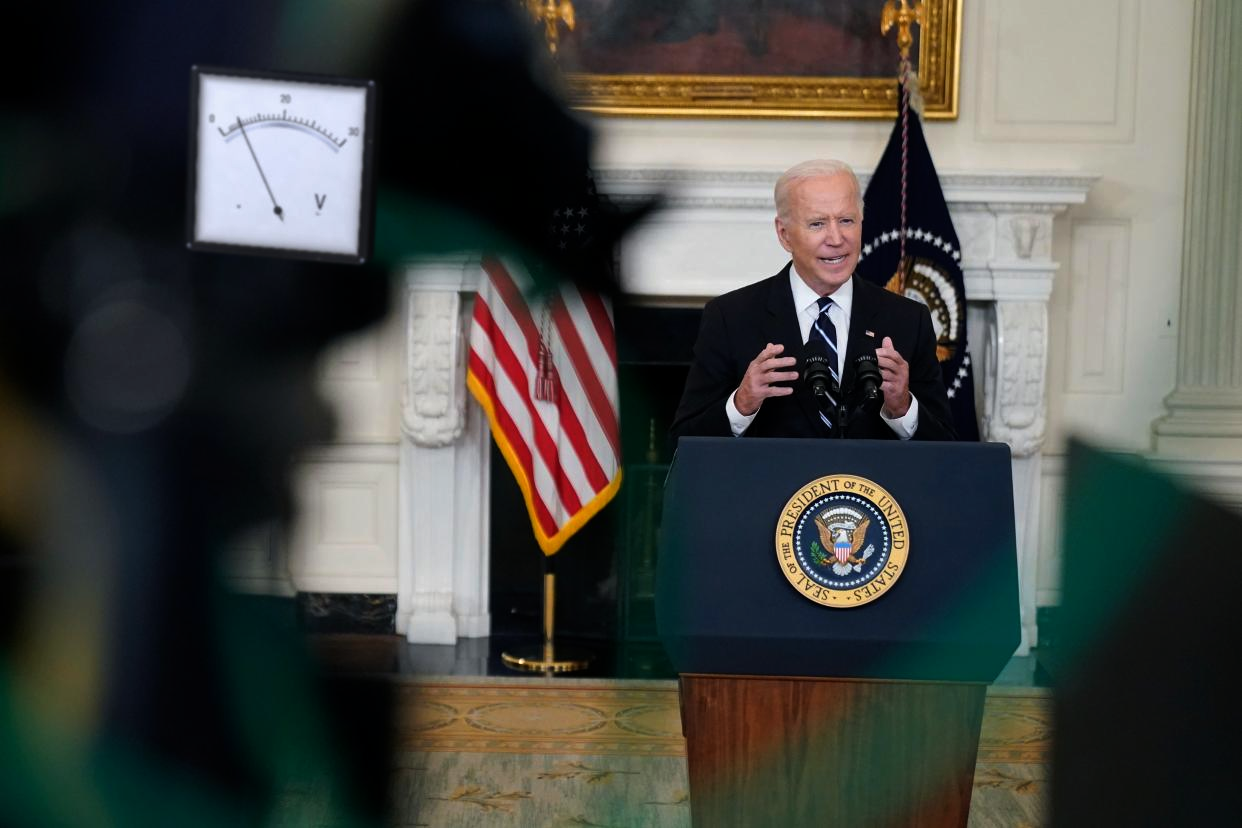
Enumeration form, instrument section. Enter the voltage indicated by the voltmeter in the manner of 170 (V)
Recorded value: 10 (V)
